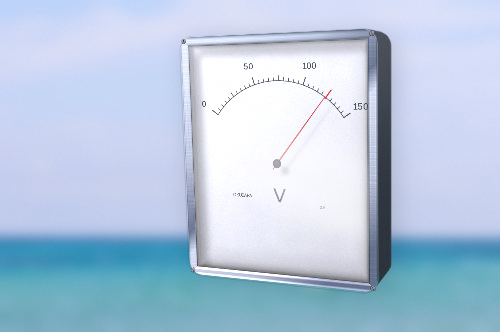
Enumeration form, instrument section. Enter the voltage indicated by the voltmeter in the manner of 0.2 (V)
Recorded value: 125 (V)
